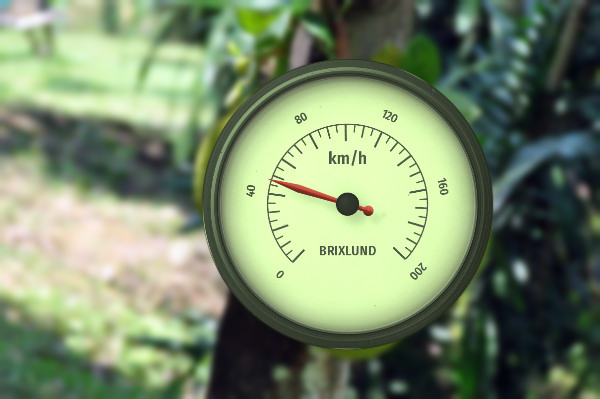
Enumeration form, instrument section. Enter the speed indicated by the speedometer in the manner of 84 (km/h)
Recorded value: 47.5 (km/h)
